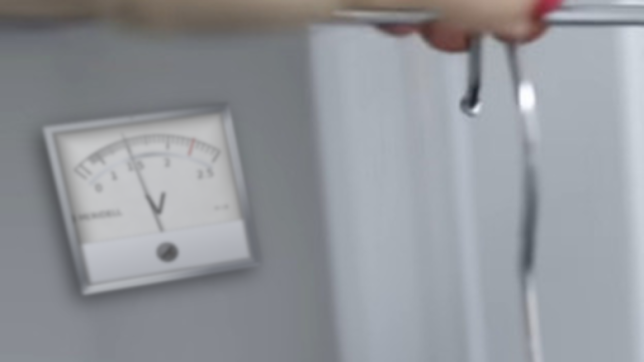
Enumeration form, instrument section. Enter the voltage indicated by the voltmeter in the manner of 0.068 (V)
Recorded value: 1.5 (V)
